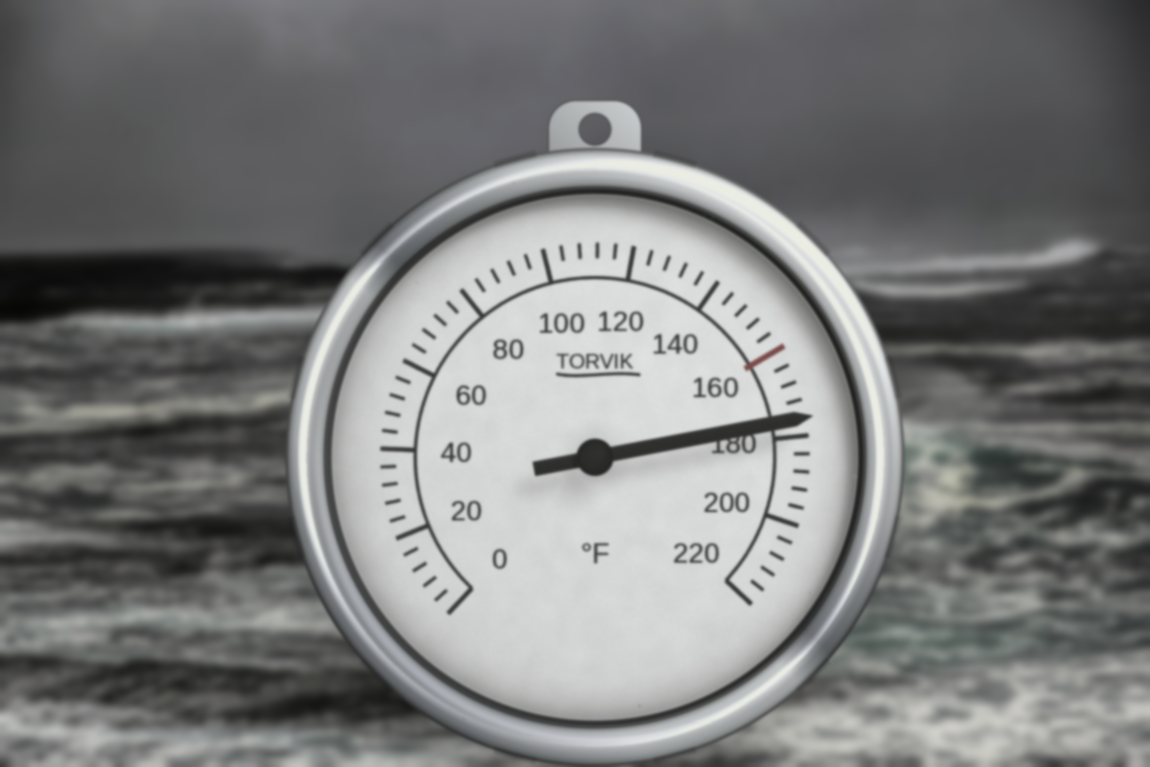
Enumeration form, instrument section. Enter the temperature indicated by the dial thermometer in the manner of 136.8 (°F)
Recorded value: 176 (°F)
